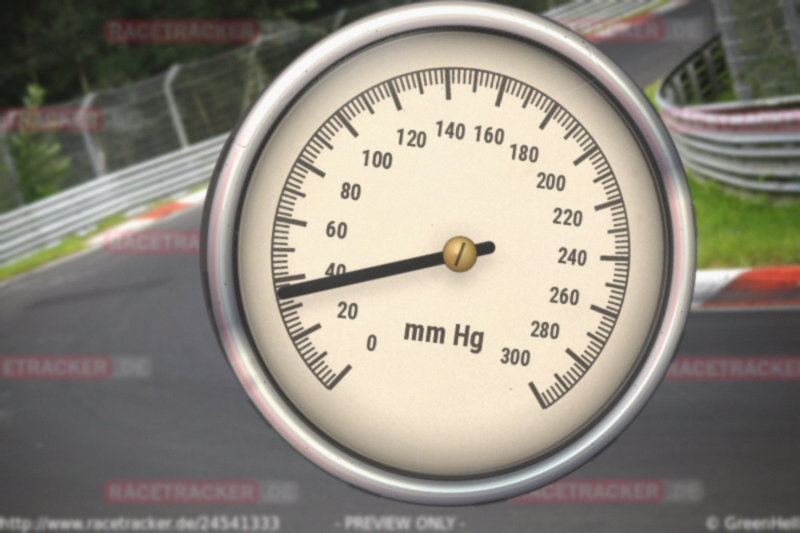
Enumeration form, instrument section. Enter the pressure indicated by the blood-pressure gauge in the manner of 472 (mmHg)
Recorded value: 36 (mmHg)
